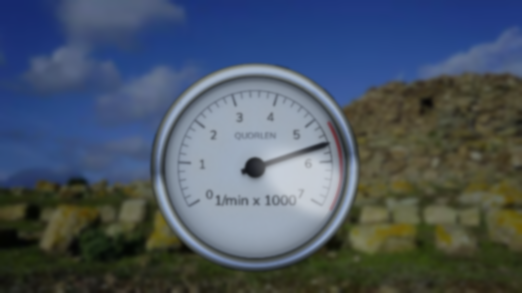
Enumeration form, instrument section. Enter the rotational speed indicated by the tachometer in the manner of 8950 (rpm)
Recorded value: 5600 (rpm)
